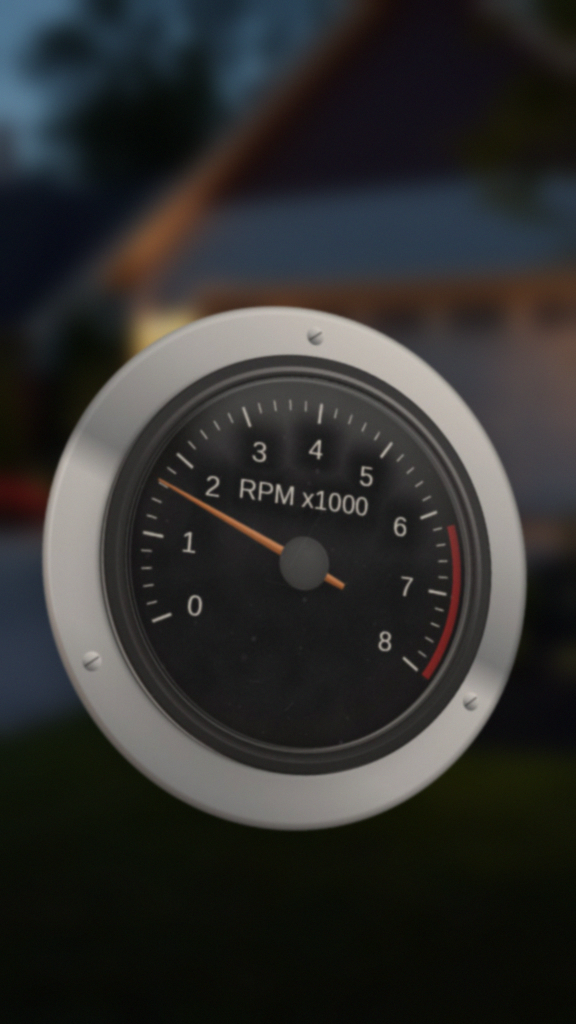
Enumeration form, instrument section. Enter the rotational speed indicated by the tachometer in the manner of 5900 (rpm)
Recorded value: 1600 (rpm)
